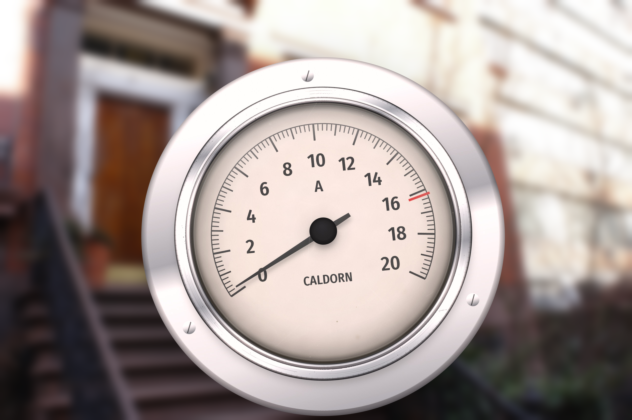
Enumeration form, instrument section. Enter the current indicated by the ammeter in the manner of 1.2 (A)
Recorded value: 0.2 (A)
